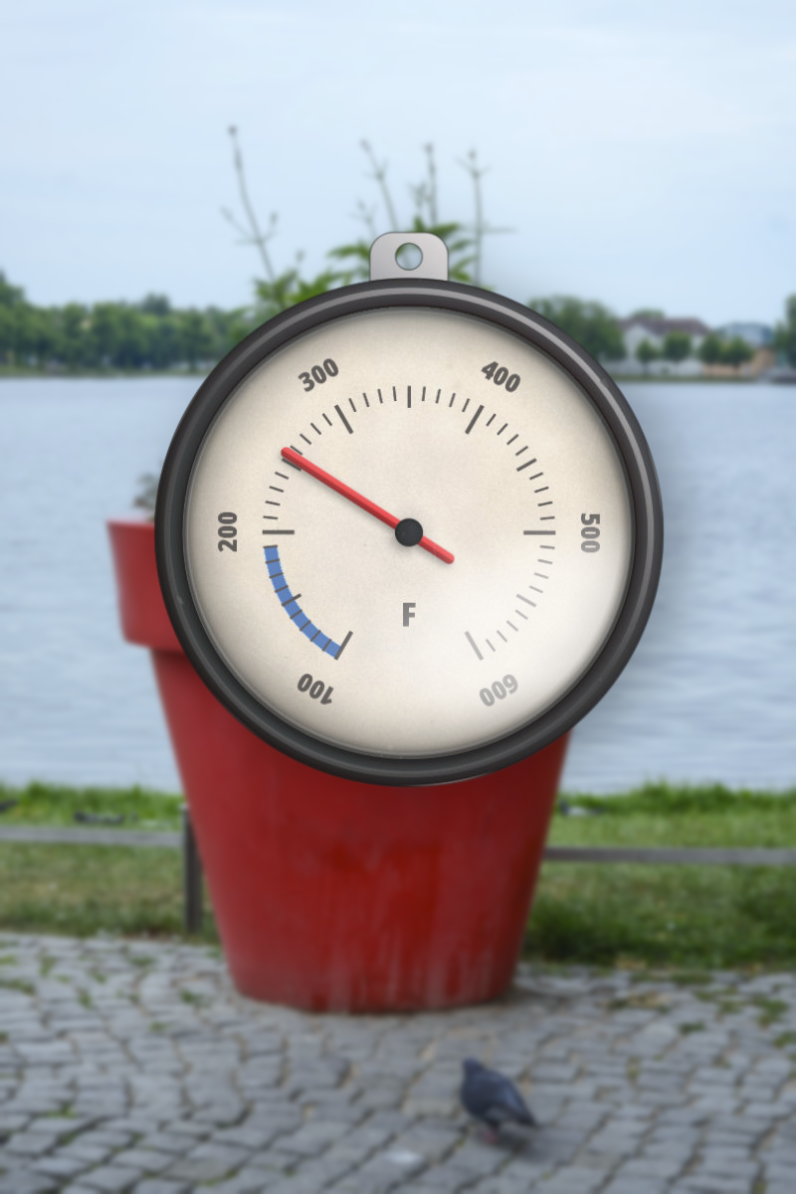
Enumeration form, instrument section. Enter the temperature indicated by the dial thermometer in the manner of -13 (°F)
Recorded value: 255 (°F)
